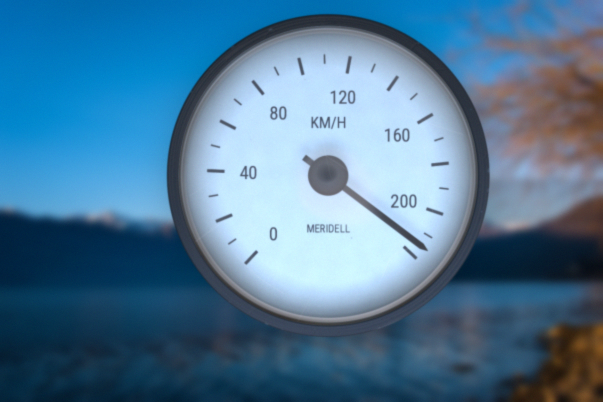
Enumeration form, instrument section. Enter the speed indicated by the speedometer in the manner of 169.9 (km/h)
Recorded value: 215 (km/h)
